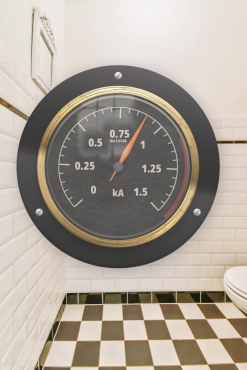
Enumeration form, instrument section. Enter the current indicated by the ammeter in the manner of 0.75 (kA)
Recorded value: 0.9 (kA)
